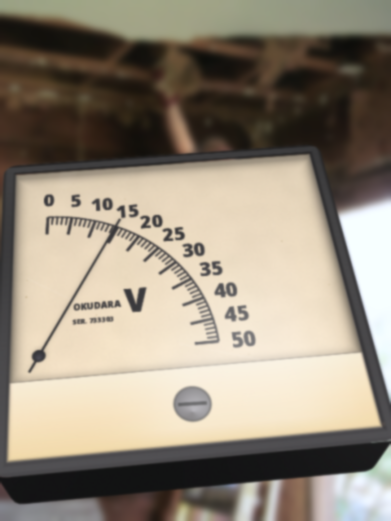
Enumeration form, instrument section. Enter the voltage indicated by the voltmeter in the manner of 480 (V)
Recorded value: 15 (V)
